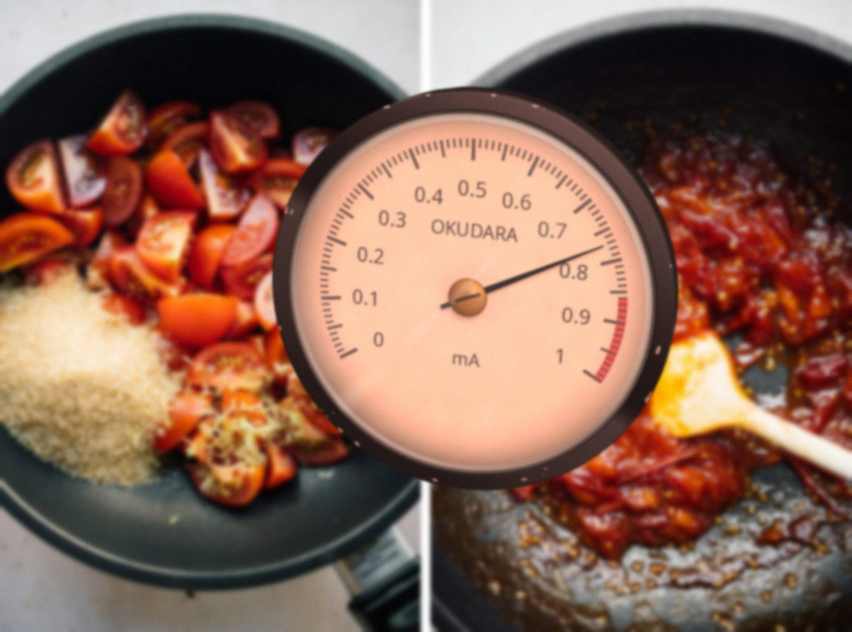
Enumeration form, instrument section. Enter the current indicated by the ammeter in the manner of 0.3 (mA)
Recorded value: 0.77 (mA)
